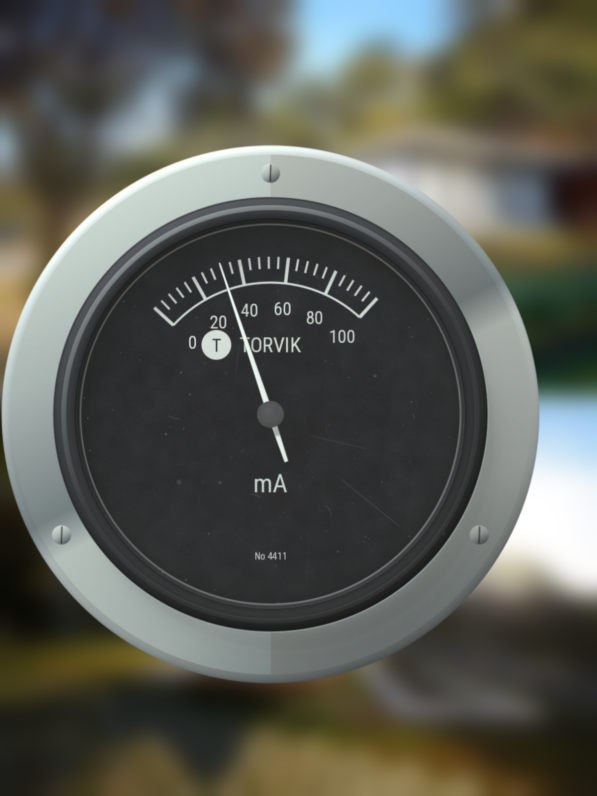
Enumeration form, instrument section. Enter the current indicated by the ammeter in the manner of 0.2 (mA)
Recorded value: 32 (mA)
